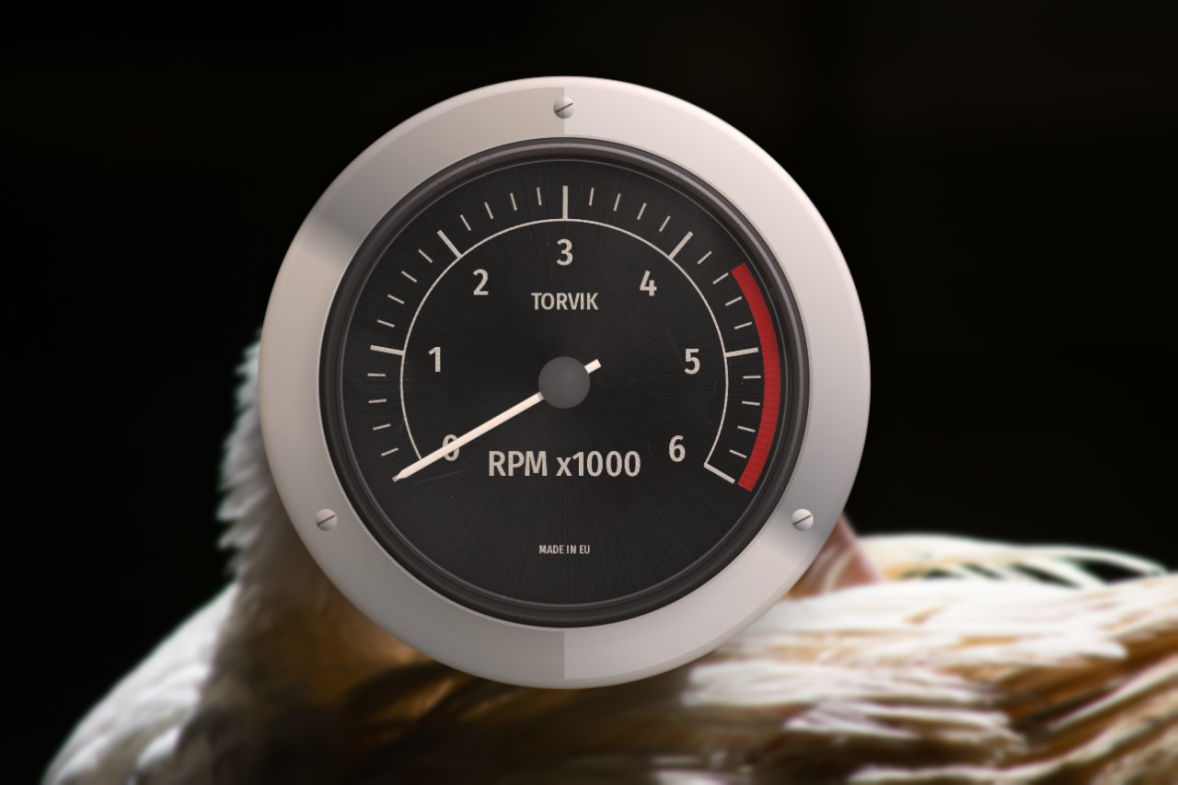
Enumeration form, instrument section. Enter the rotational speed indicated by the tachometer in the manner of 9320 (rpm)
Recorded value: 0 (rpm)
